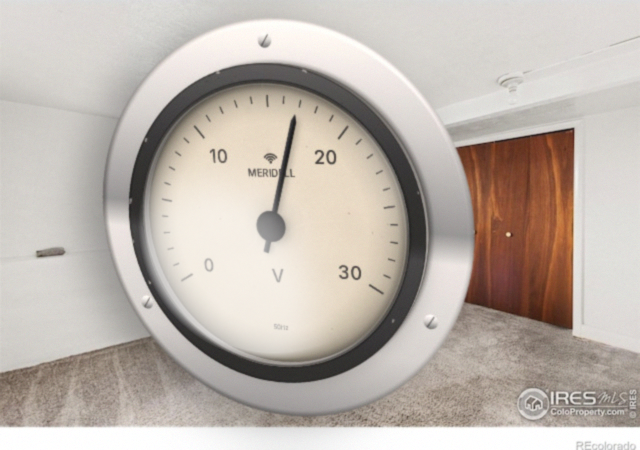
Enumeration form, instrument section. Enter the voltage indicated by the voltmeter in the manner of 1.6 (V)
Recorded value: 17 (V)
